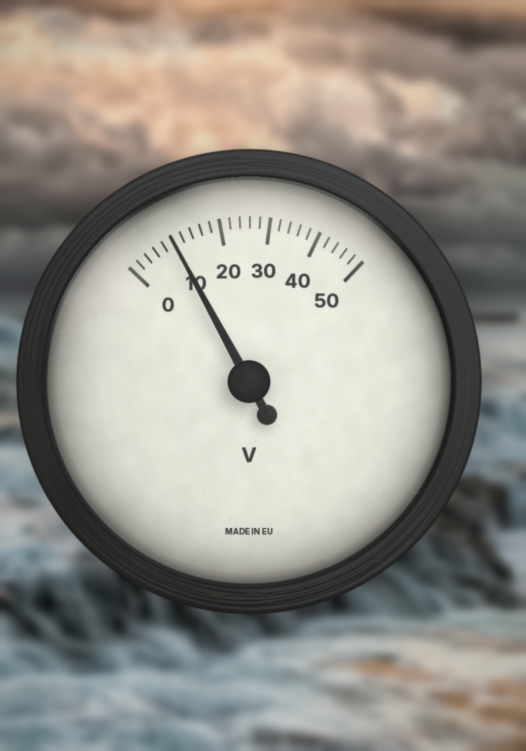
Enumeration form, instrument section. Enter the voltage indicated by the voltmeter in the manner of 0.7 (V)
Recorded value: 10 (V)
